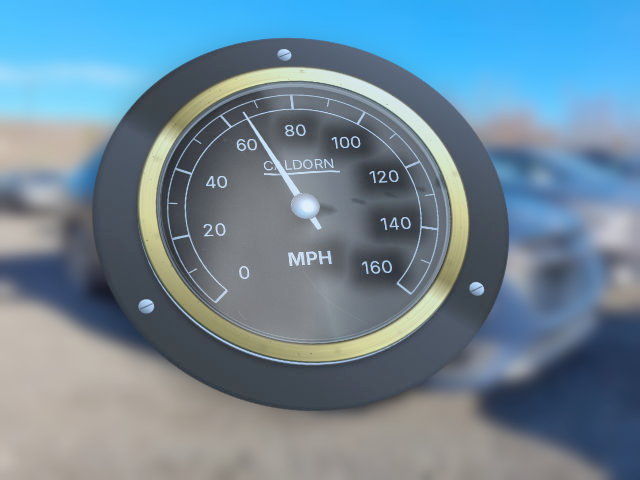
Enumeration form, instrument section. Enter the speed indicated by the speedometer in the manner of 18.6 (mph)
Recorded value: 65 (mph)
